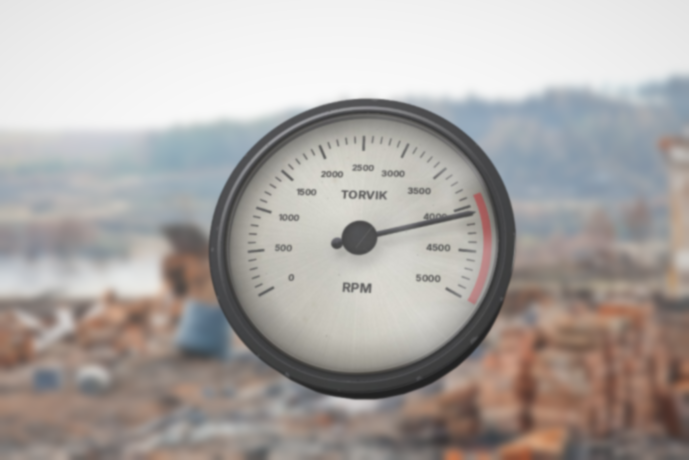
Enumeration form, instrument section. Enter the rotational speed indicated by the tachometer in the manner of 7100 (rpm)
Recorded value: 4100 (rpm)
